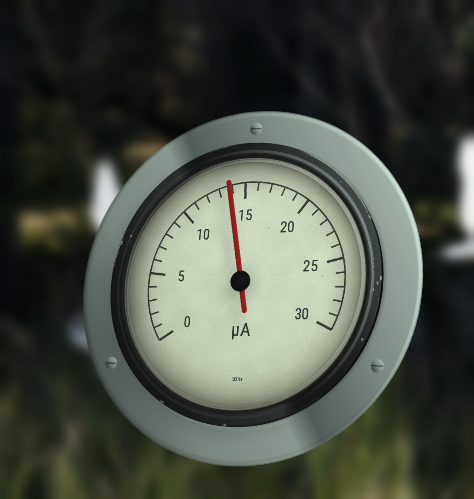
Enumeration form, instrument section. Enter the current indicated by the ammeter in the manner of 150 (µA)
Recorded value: 14 (µA)
